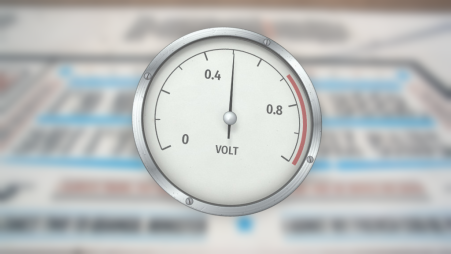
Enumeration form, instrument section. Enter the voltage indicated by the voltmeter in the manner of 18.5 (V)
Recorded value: 0.5 (V)
